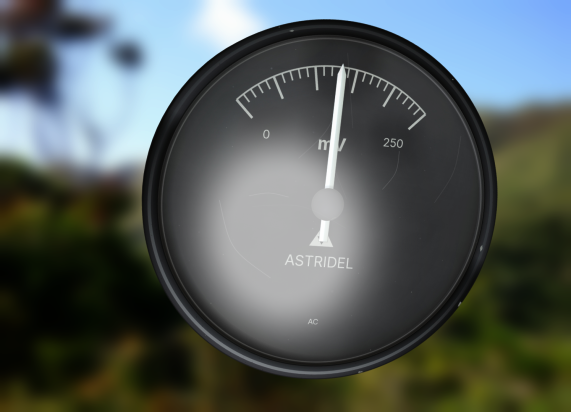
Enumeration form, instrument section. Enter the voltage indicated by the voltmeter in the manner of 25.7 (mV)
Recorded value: 130 (mV)
